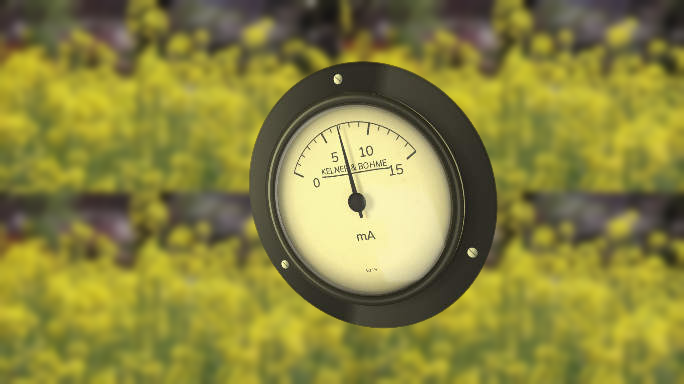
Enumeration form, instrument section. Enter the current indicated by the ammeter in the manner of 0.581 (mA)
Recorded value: 7 (mA)
